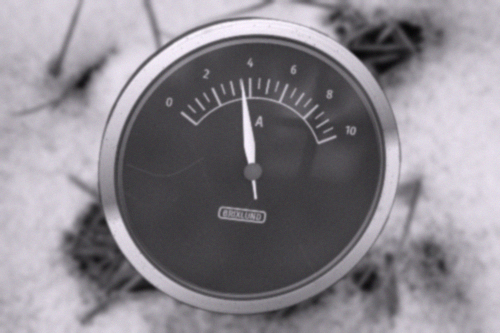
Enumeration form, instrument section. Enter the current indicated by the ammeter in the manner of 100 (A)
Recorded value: 3.5 (A)
